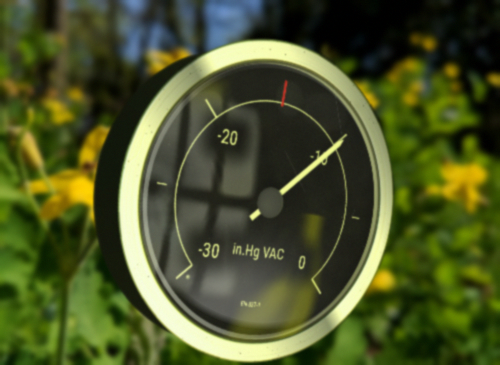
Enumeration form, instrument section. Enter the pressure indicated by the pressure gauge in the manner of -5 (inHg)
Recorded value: -10 (inHg)
